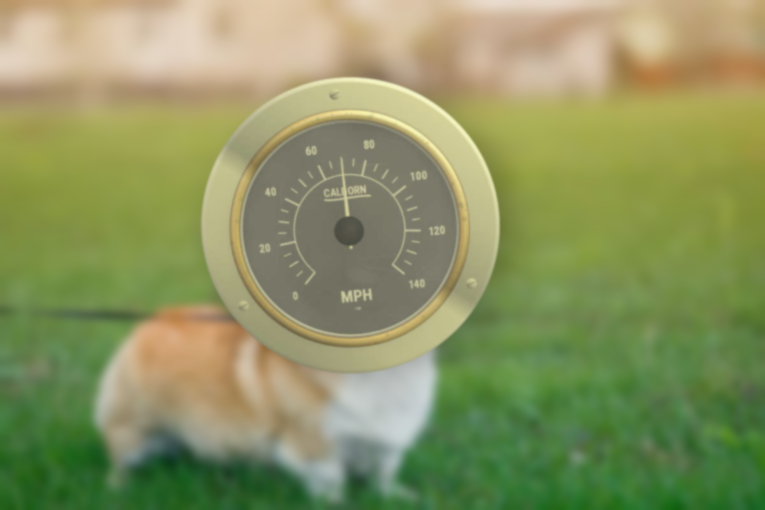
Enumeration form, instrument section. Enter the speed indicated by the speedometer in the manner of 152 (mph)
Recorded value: 70 (mph)
